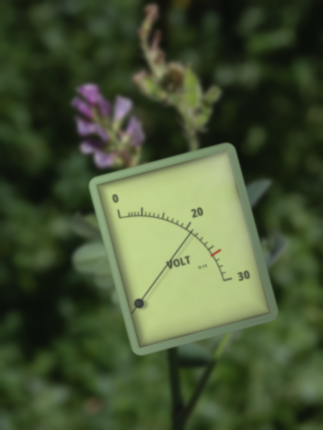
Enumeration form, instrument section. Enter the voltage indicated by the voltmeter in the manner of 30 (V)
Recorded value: 21 (V)
